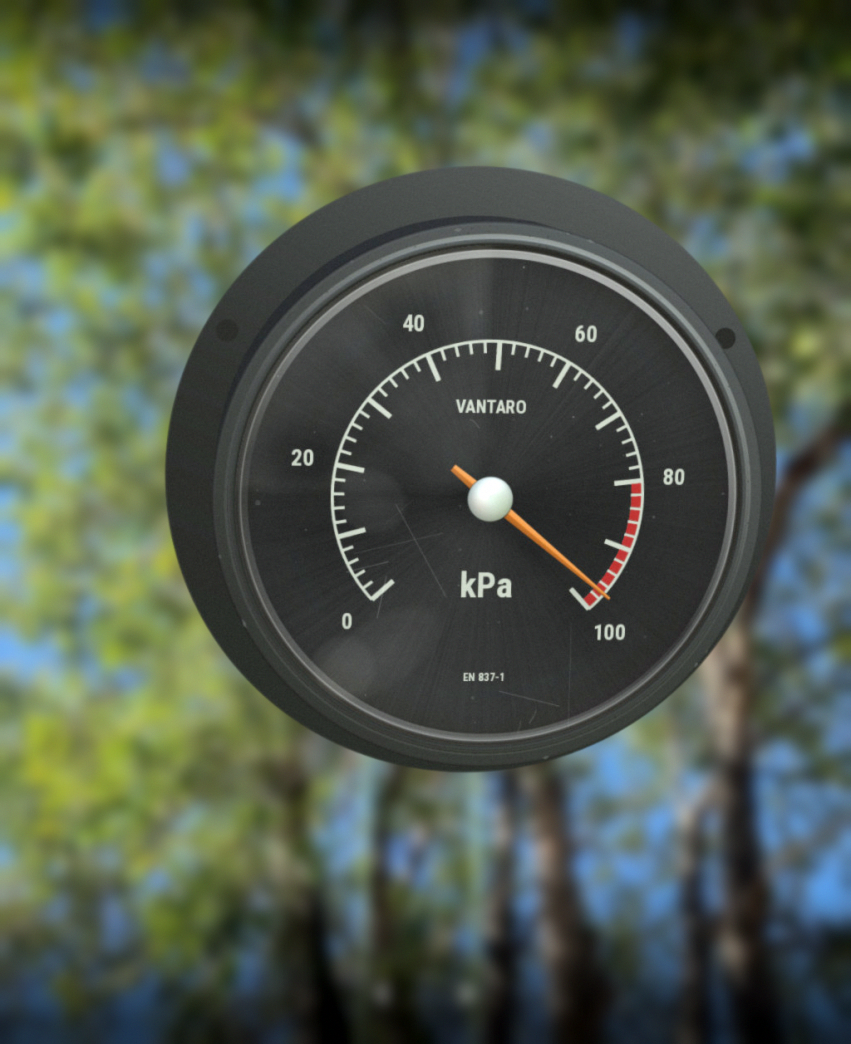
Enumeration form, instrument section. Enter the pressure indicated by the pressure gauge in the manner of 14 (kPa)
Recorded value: 97 (kPa)
